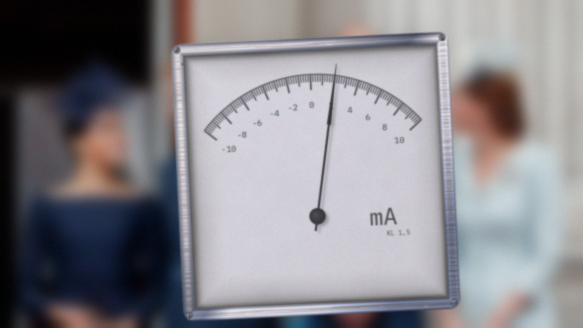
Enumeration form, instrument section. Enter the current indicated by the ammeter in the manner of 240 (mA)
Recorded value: 2 (mA)
